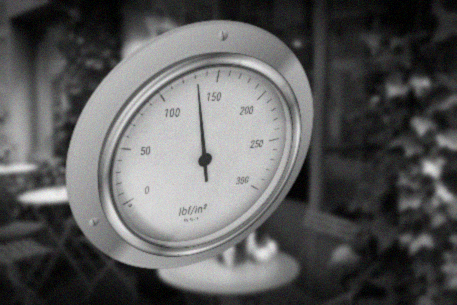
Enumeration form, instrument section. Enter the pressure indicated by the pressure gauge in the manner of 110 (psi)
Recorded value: 130 (psi)
